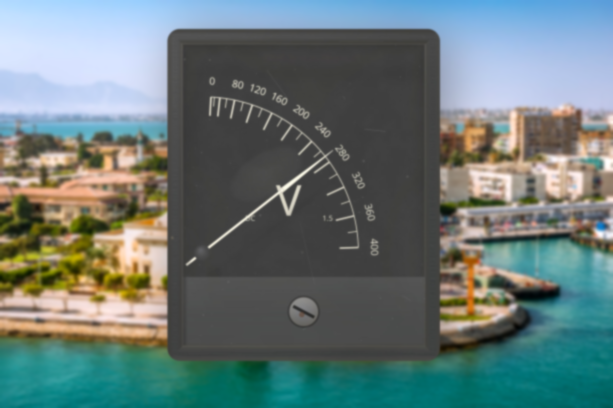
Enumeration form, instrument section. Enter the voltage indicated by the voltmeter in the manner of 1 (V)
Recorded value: 270 (V)
